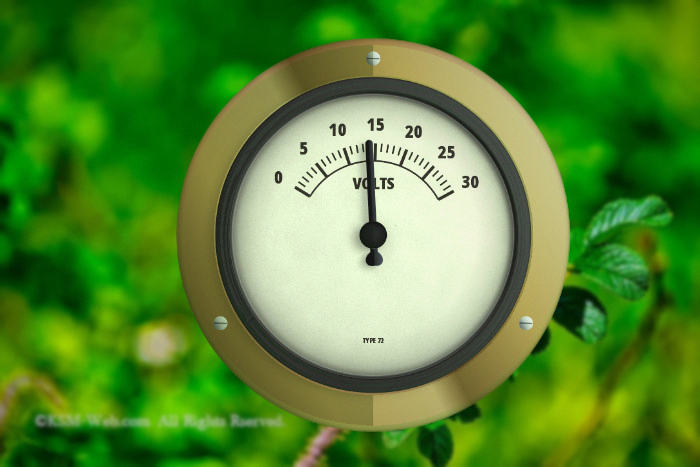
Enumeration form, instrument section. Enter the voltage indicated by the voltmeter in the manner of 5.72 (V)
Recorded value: 14 (V)
